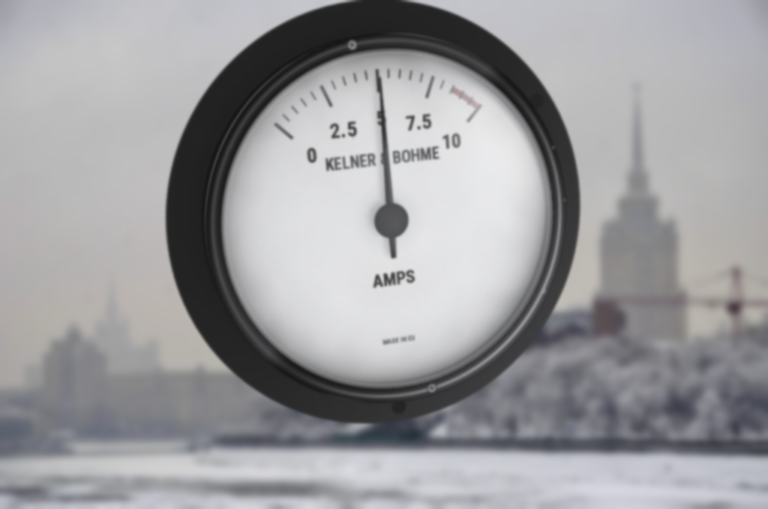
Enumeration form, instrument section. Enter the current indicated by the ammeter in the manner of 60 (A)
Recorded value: 5 (A)
